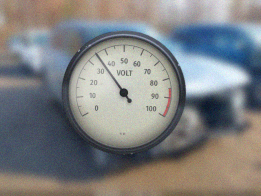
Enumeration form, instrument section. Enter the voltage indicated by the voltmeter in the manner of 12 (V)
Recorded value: 35 (V)
